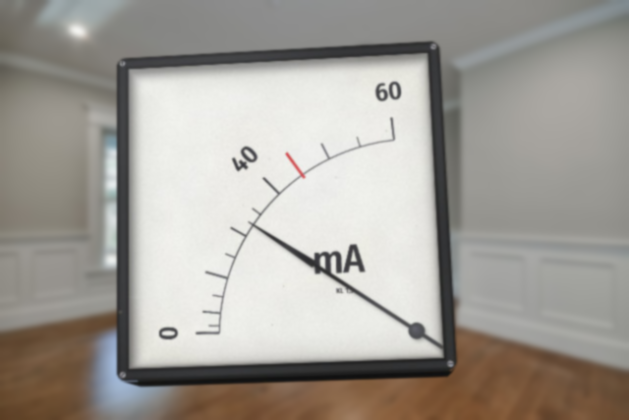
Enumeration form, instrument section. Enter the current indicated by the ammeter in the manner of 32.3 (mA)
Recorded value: 32.5 (mA)
